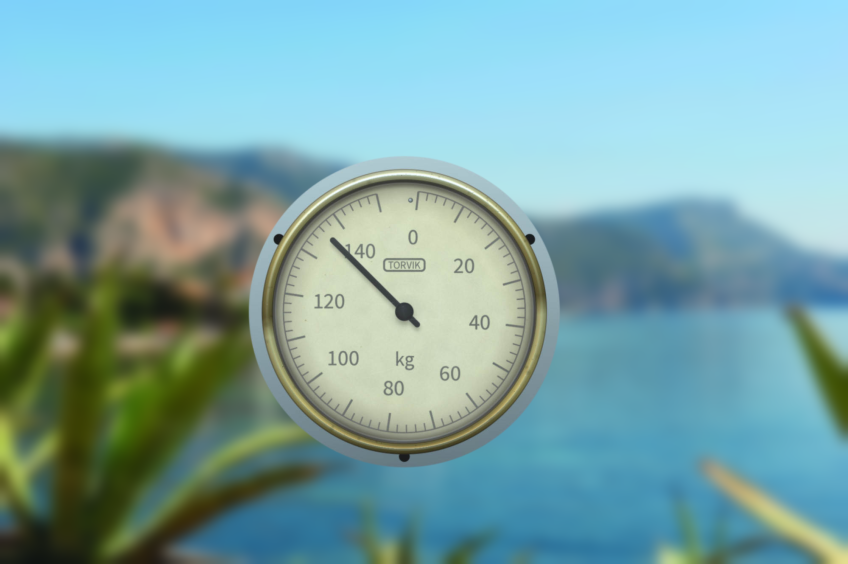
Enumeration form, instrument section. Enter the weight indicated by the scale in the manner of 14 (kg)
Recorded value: 136 (kg)
